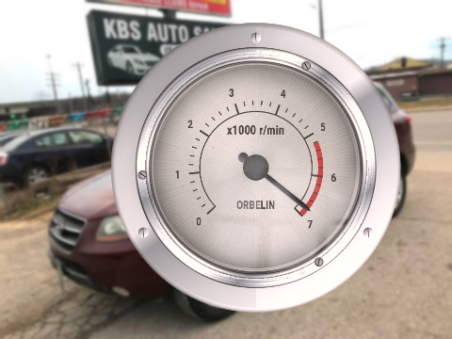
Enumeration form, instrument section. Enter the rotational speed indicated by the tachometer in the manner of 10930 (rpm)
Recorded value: 6800 (rpm)
